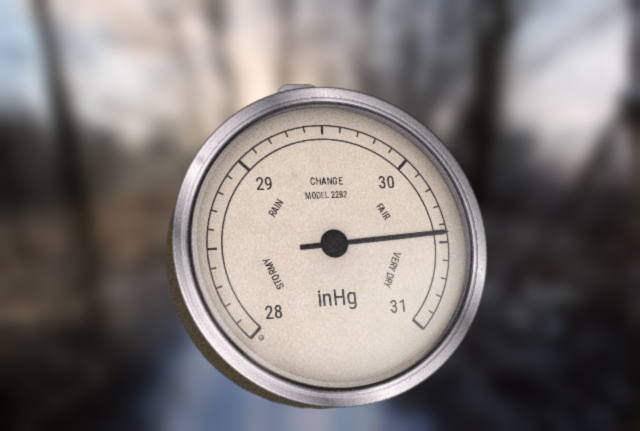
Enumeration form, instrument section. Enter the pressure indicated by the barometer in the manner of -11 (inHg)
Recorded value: 30.45 (inHg)
